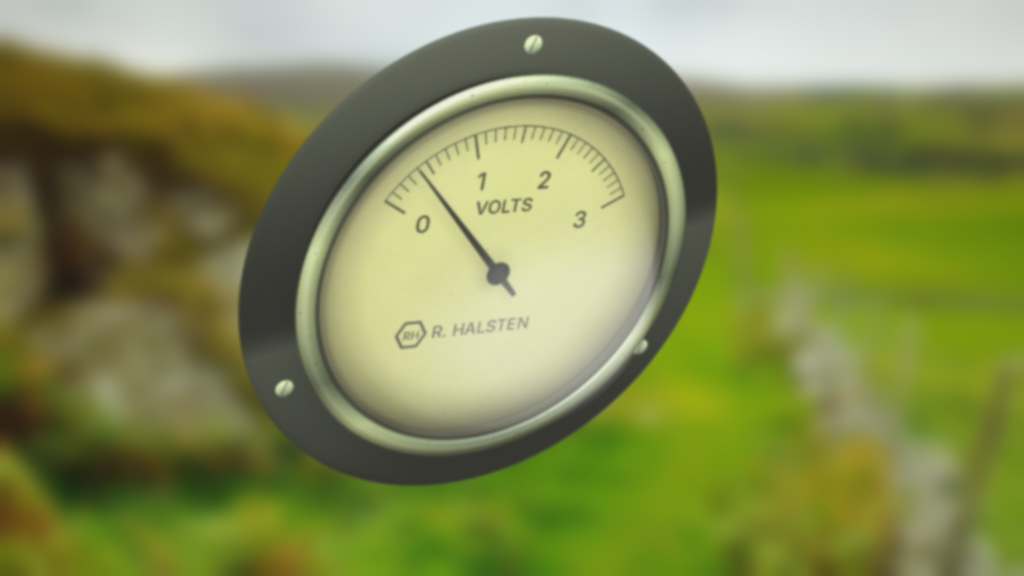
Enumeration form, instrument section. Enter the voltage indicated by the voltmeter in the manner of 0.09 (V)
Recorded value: 0.4 (V)
